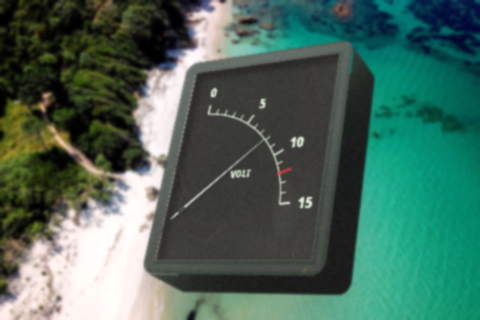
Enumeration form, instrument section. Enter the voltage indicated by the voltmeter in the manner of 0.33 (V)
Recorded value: 8 (V)
